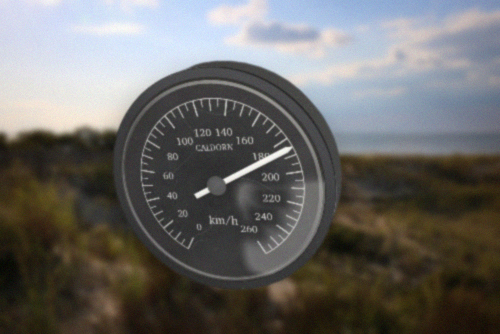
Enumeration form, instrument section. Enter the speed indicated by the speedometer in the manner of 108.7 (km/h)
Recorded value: 185 (km/h)
